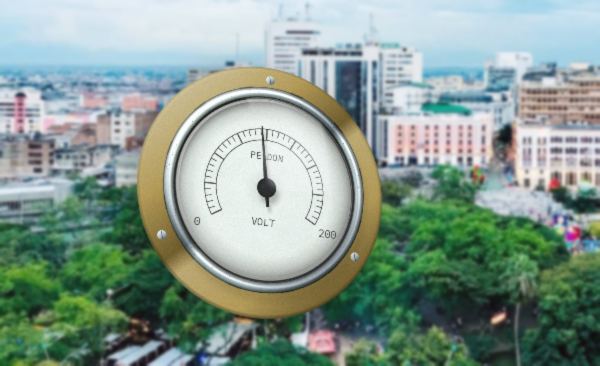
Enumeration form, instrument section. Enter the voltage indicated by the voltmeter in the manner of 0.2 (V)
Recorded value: 95 (V)
